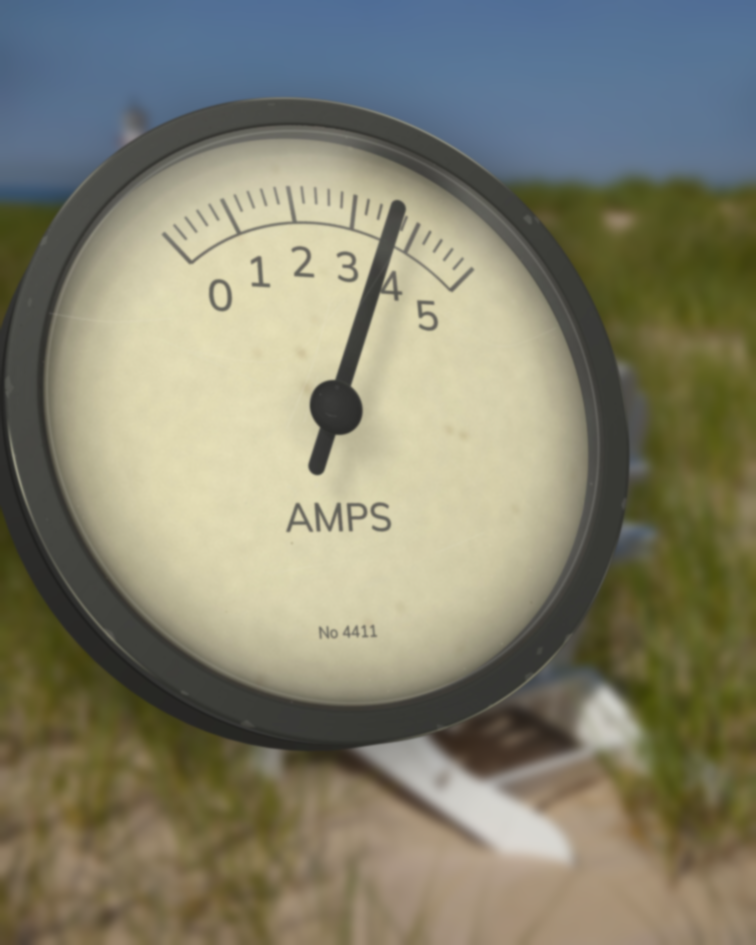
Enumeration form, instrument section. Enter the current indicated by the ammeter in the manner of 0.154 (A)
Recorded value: 3.6 (A)
